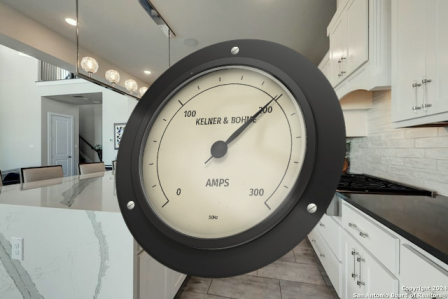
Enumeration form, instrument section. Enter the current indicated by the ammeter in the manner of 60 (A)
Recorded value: 200 (A)
